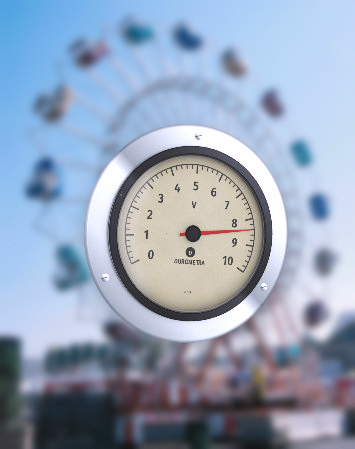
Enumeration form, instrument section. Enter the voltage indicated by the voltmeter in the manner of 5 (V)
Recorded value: 8.4 (V)
